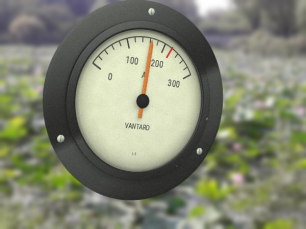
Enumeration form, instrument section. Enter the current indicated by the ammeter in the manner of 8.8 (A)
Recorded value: 160 (A)
